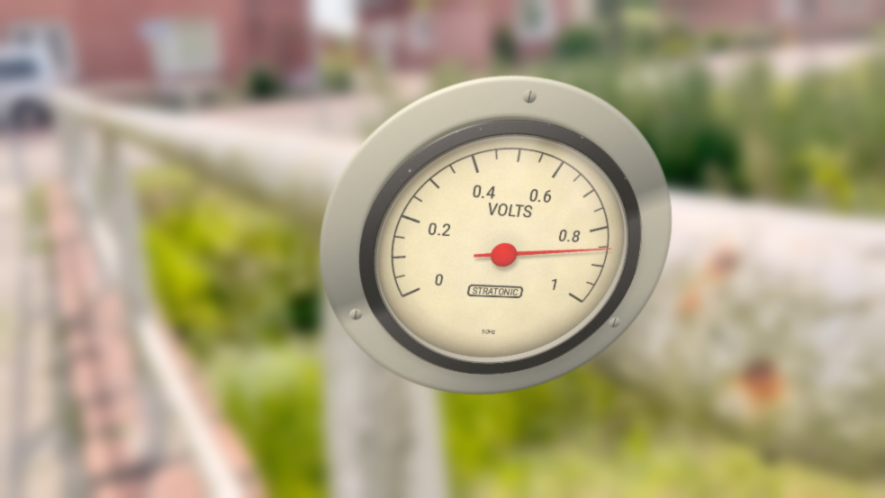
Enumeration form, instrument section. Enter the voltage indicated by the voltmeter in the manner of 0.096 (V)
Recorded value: 0.85 (V)
